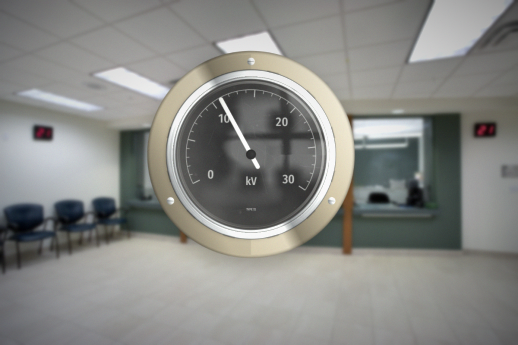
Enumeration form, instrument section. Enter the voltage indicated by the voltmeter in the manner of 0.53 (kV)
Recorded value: 11 (kV)
